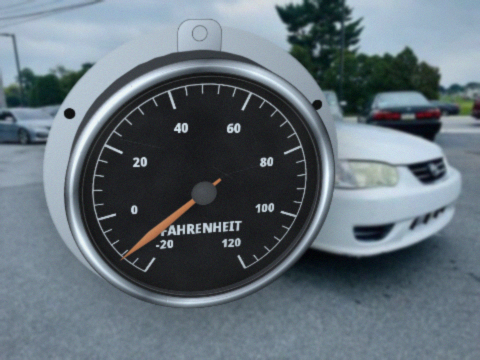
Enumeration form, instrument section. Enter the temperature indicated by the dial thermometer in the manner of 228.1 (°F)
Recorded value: -12 (°F)
